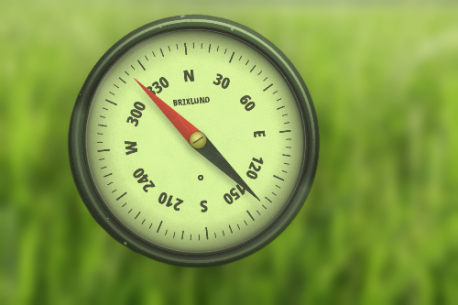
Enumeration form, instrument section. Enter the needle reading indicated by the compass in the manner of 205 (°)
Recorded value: 320 (°)
